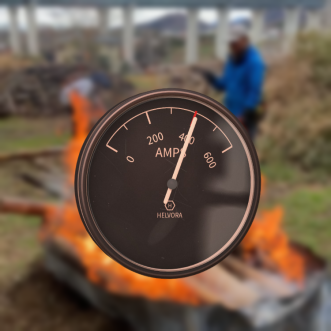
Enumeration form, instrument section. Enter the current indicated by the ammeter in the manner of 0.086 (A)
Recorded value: 400 (A)
